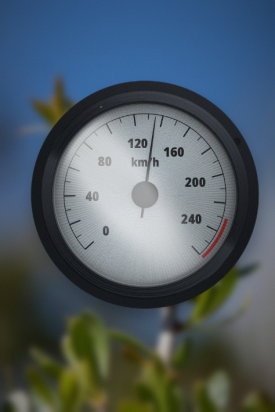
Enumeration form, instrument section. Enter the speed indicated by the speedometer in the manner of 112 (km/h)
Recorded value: 135 (km/h)
